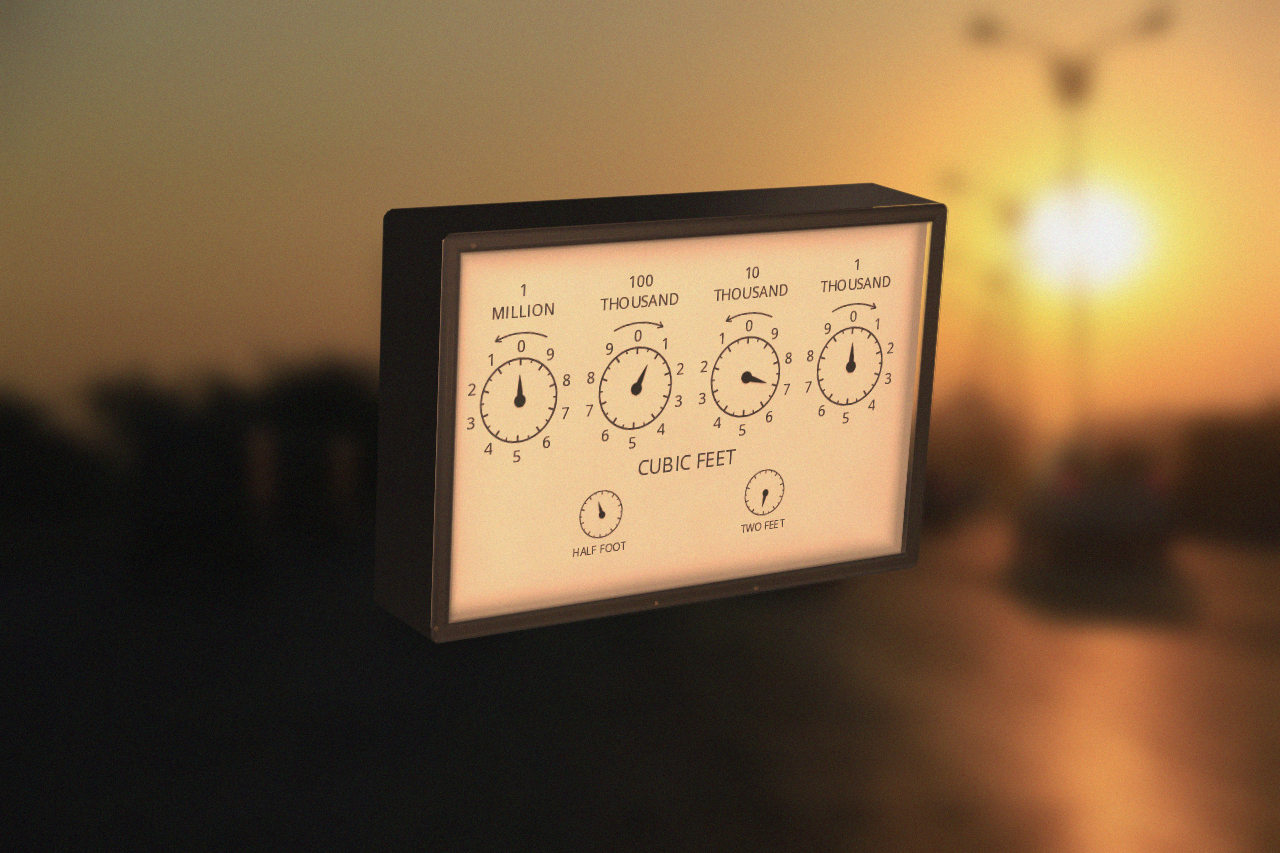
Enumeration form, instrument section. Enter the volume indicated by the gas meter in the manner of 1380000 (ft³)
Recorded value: 7000 (ft³)
